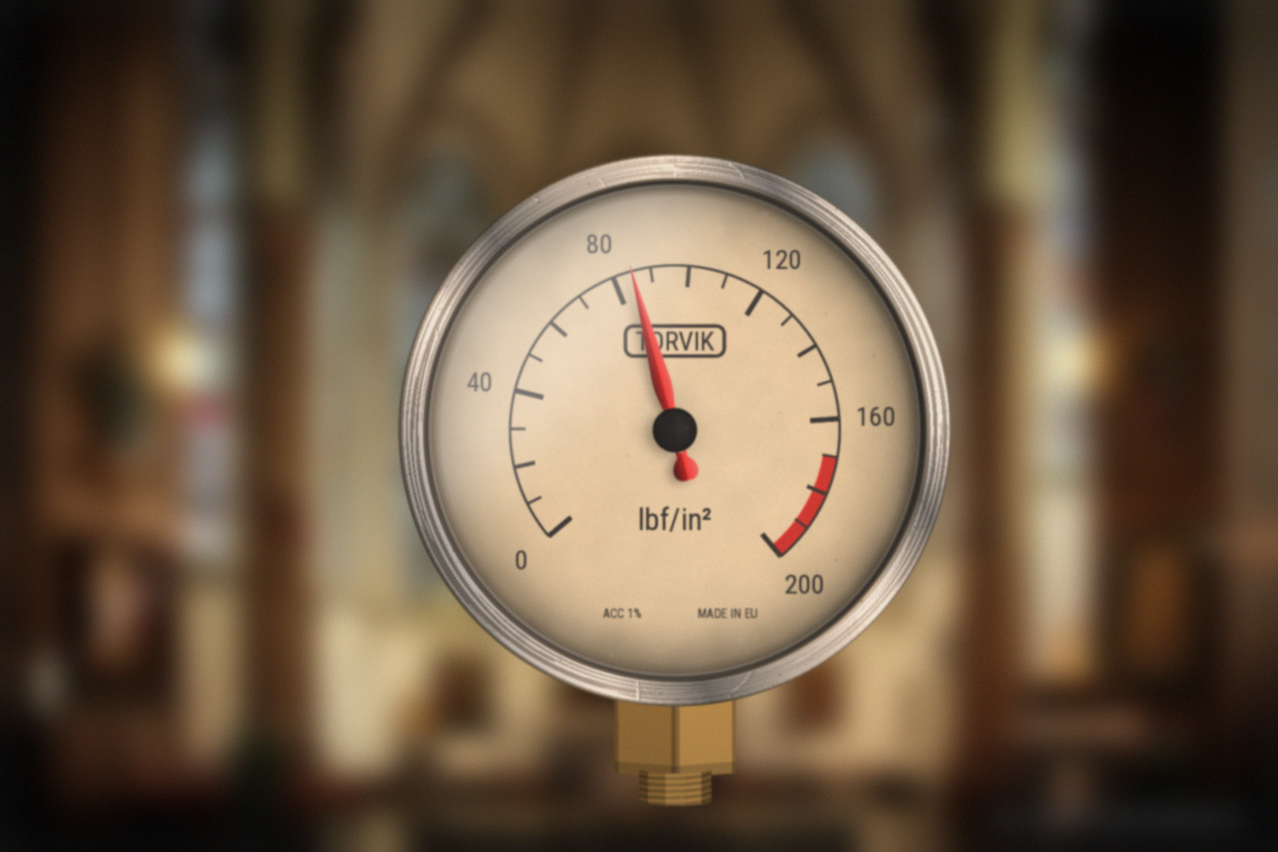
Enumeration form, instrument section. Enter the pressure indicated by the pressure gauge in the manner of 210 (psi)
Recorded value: 85 (psi)
